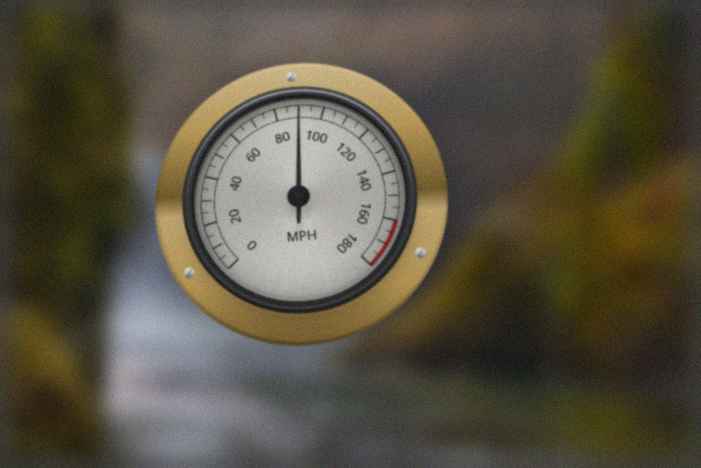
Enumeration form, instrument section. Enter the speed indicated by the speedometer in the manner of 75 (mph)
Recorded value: 90 (mph)
